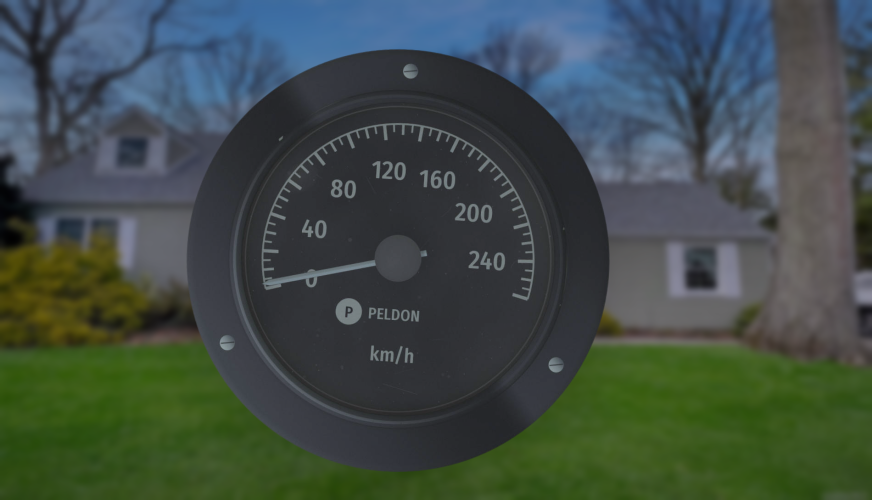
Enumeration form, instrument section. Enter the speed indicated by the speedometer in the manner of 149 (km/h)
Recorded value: 2.5 (km/h)
